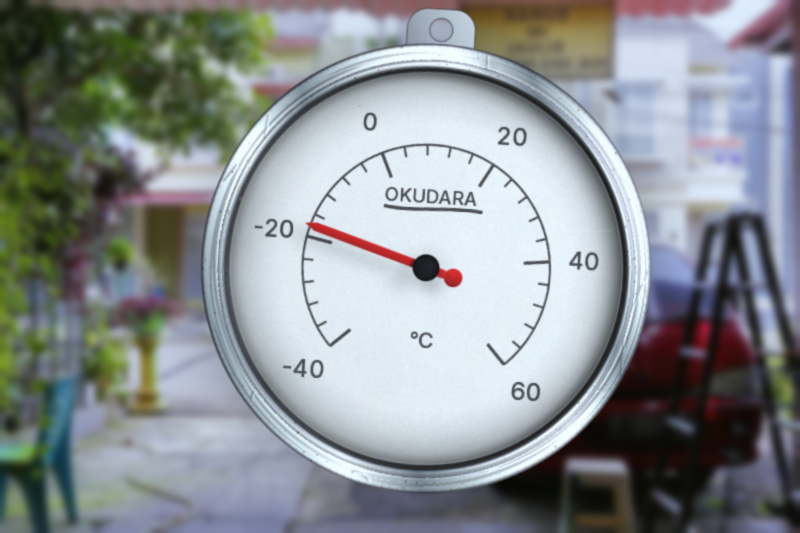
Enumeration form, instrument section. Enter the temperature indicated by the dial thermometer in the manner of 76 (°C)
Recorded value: -18 (°C)
